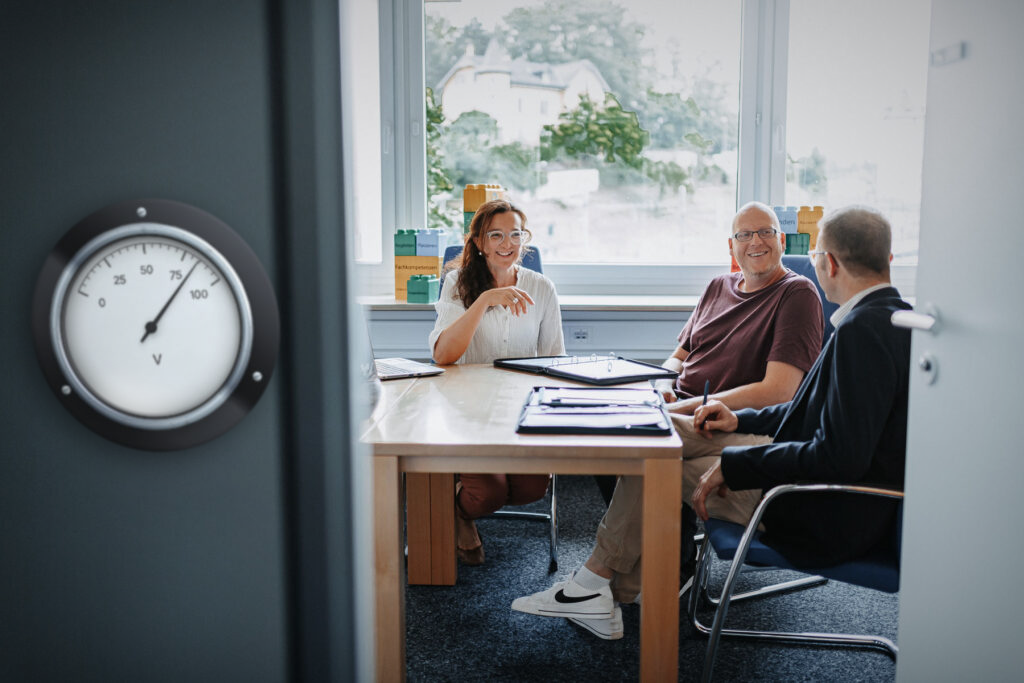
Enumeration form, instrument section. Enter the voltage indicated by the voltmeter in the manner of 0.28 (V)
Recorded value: 85 (V)
